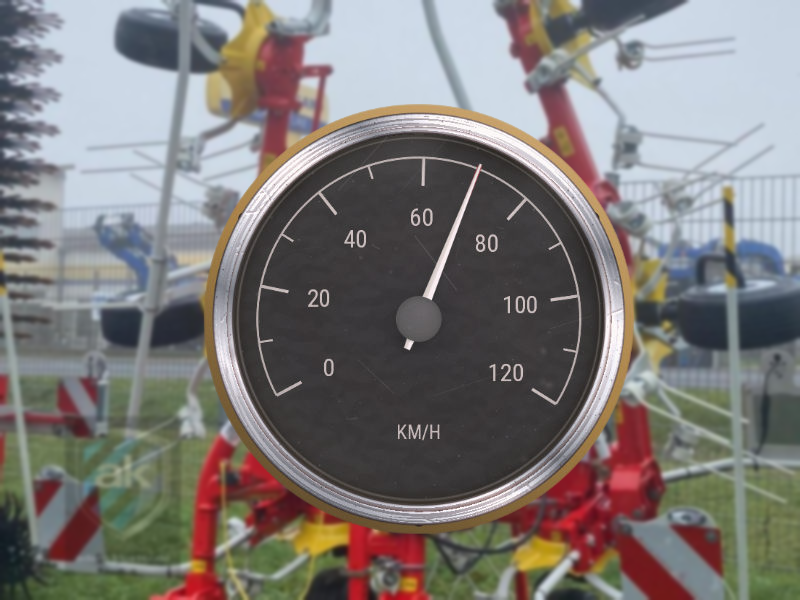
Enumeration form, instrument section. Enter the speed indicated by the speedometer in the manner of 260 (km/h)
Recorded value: 70 (km/h)
